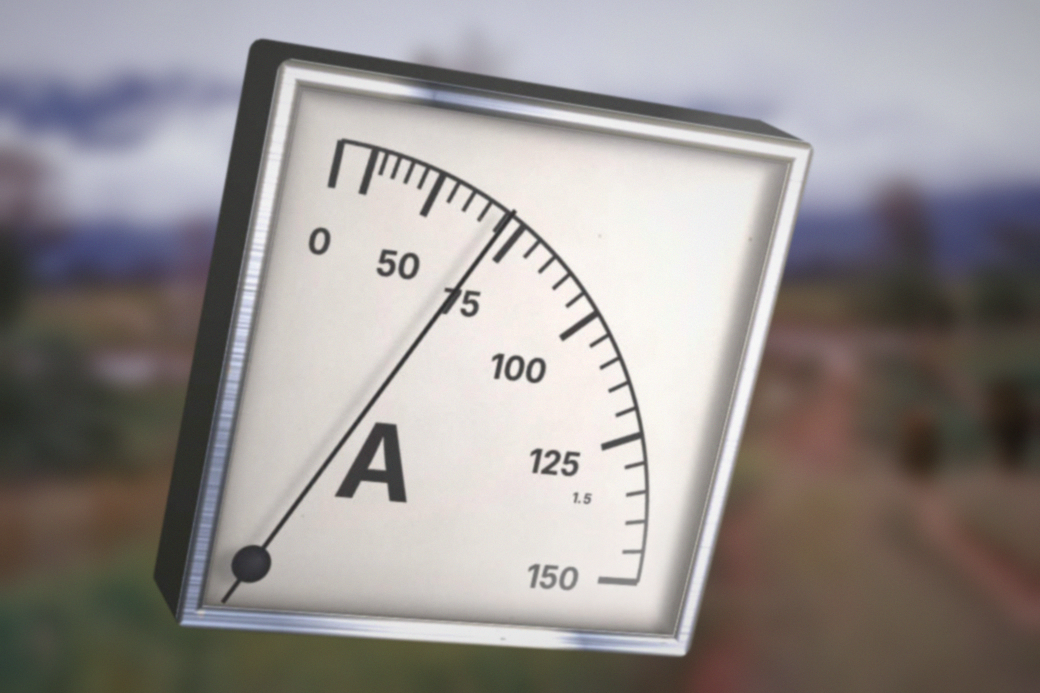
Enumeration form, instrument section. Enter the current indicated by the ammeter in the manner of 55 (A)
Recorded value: 70 (A)
